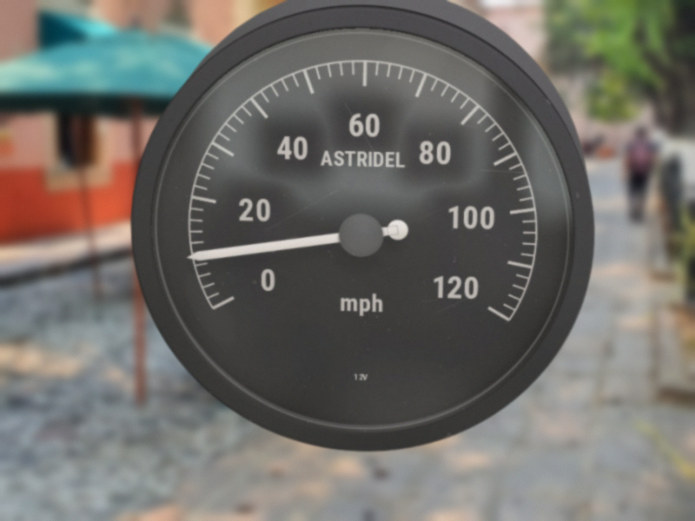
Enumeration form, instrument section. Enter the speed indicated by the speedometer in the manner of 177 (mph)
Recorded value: 10 (mph)
